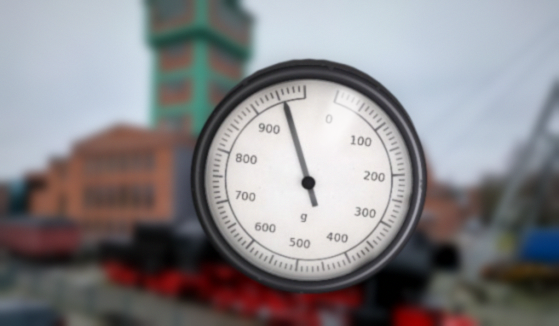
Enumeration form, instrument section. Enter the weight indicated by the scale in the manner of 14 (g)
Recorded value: 960 (g)
